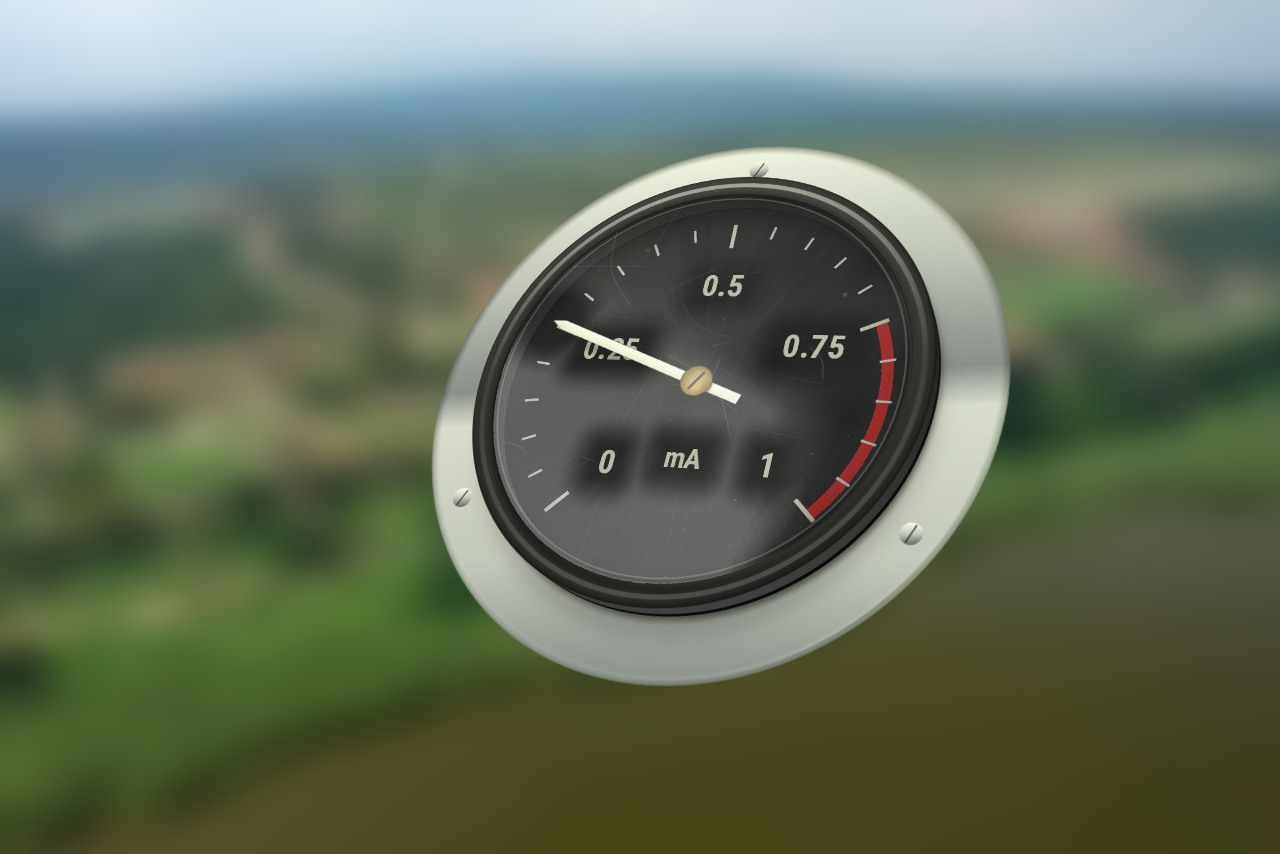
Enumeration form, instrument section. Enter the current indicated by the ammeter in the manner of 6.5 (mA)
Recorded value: 0.25 (mA)
